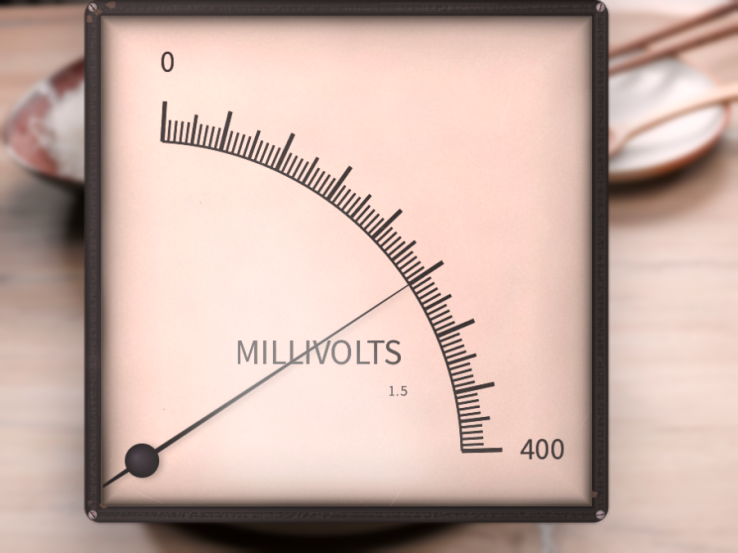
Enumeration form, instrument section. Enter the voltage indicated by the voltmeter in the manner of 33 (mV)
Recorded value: 250 (mV)
